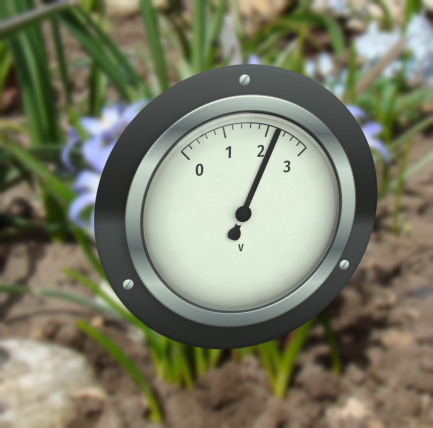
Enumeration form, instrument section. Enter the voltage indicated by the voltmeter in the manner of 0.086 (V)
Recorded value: 2.2 (V)
